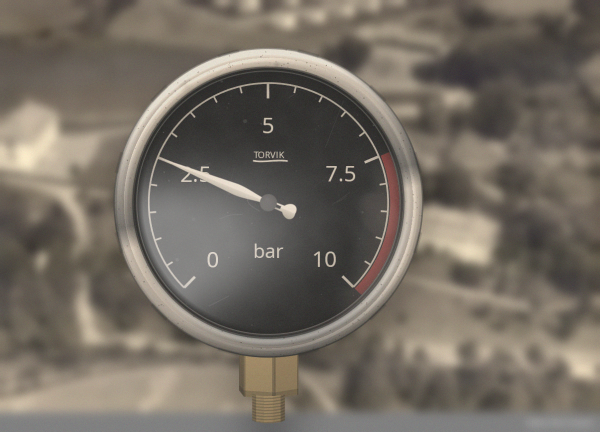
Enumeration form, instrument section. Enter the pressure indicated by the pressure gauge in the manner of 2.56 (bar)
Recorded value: 2.5 (bar)
